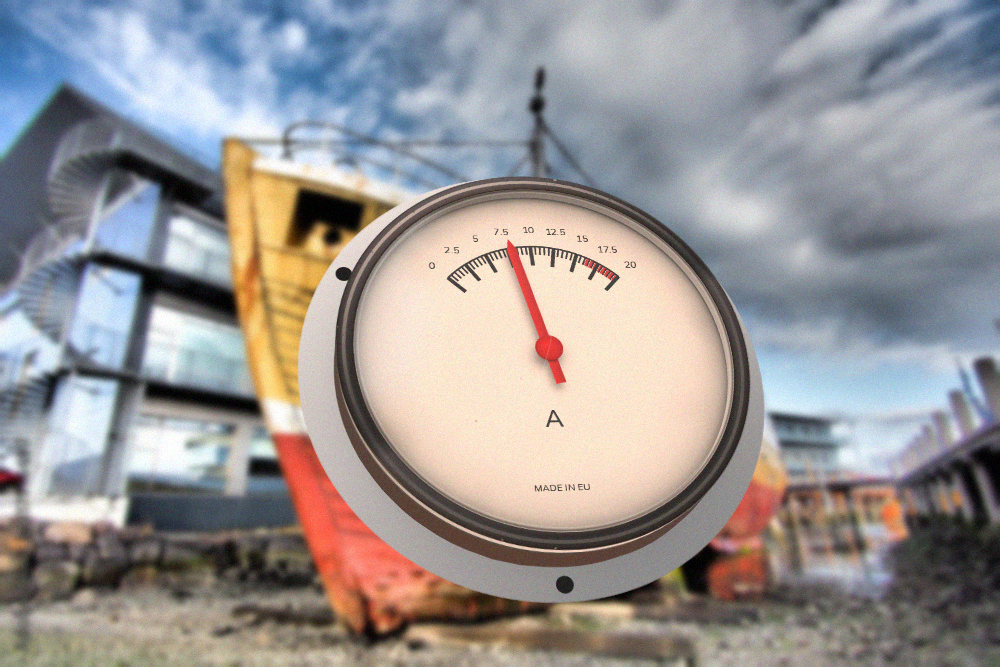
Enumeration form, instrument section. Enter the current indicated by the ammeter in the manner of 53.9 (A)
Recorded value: 7.5 (A)
